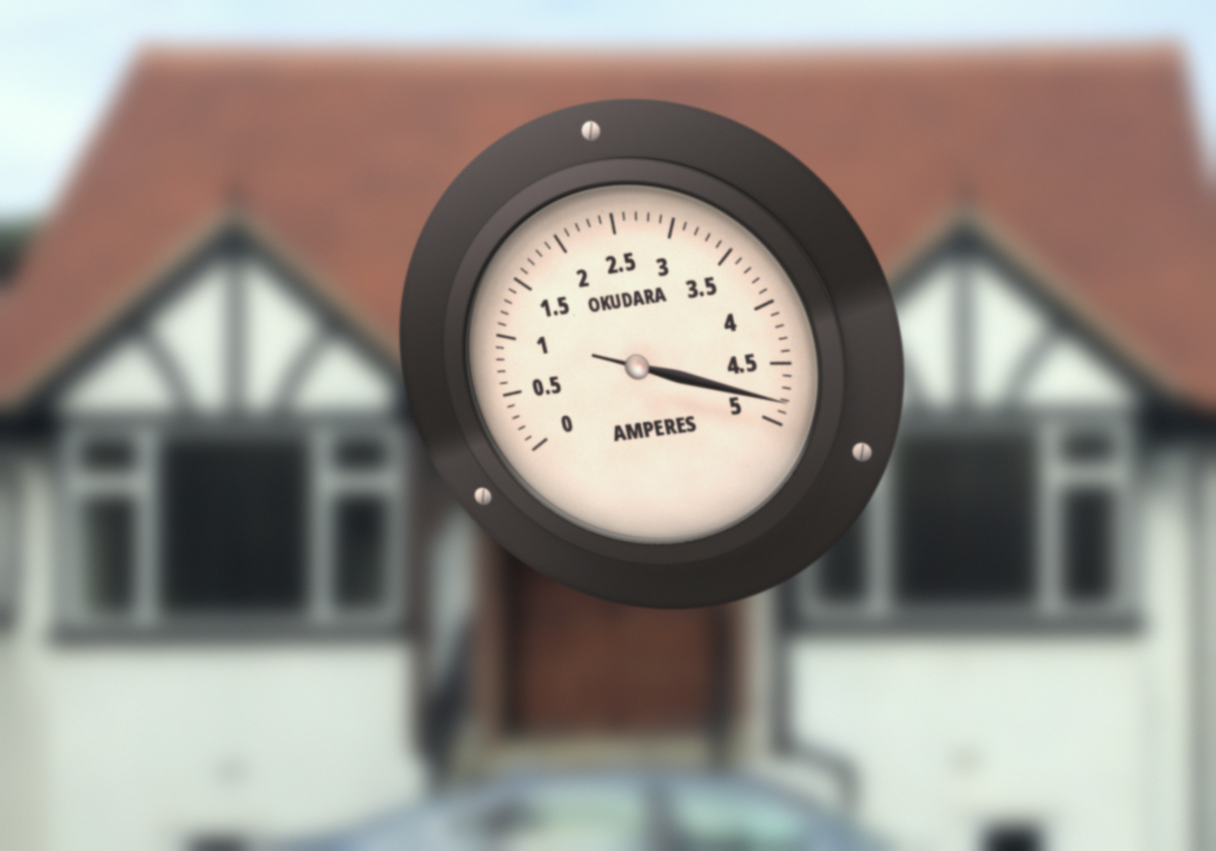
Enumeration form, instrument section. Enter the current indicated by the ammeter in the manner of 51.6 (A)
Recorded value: 4.8 (A)
